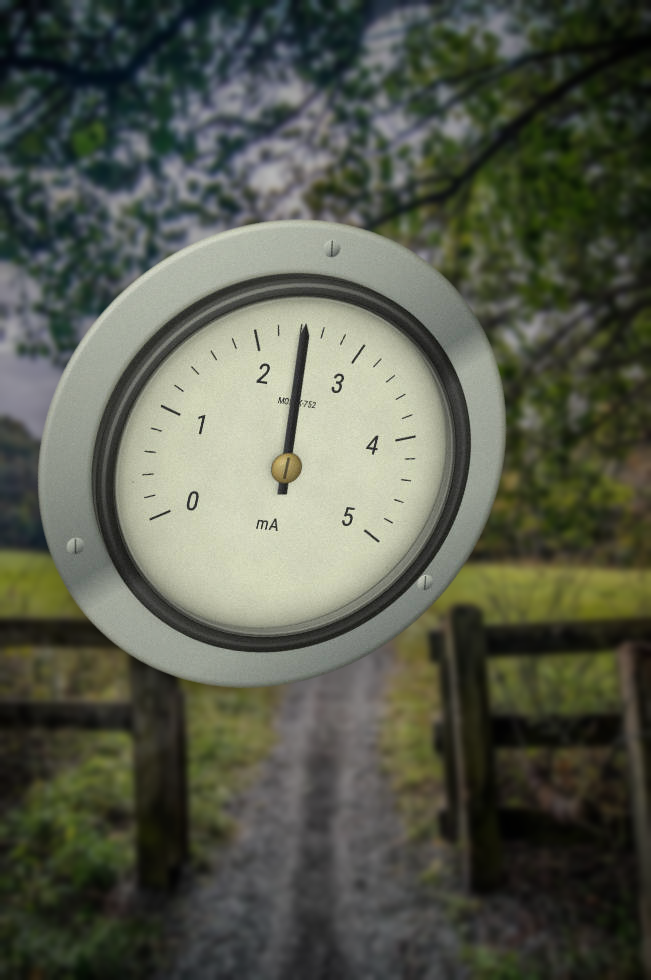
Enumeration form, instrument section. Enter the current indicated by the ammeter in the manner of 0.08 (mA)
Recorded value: 2.4 (mA)
